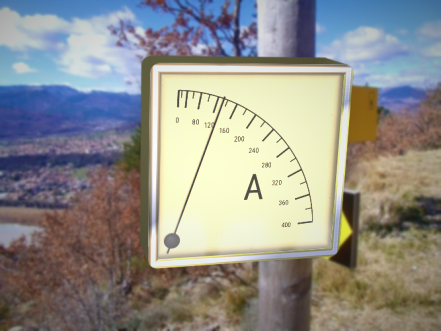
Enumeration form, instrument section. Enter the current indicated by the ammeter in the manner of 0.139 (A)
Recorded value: 130 (A)
